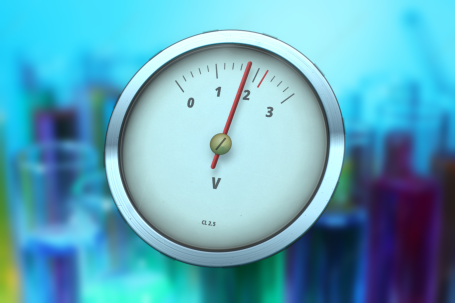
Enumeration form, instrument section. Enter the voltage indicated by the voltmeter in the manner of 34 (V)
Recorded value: 1.8 (V)
